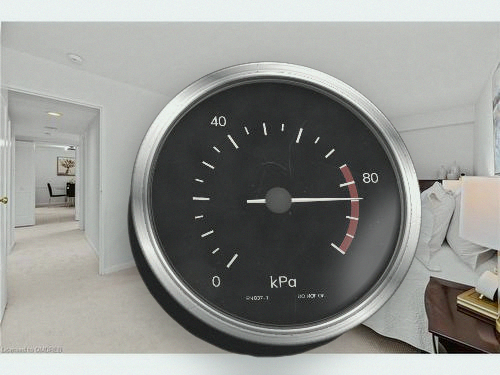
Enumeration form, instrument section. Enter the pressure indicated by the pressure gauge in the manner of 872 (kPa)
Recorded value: 85 (kPa)
